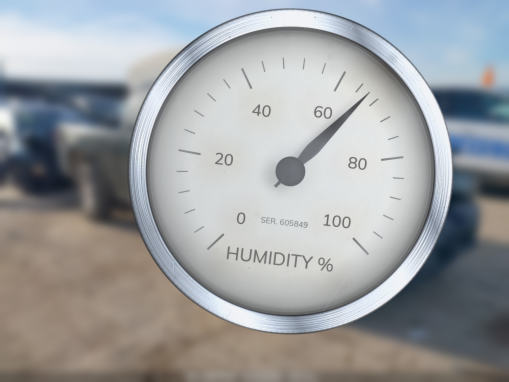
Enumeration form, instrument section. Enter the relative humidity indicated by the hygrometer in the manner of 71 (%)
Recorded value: 66 (%)
